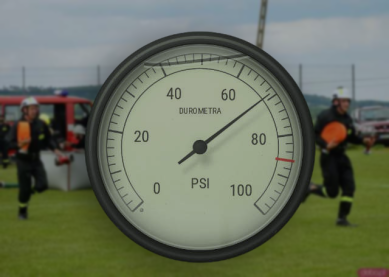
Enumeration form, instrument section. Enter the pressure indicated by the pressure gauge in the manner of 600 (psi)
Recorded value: 69 (psi)
